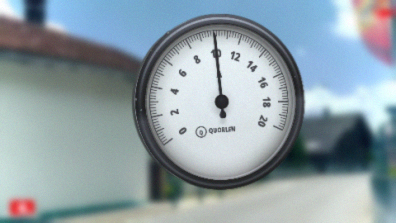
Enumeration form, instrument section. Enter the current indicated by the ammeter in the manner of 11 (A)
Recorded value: 10 (A)
